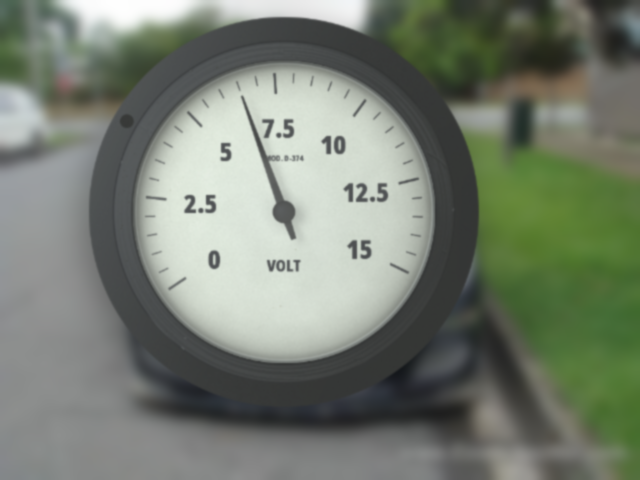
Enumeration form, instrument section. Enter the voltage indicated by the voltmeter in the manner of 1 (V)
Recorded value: 6.5 (V)
